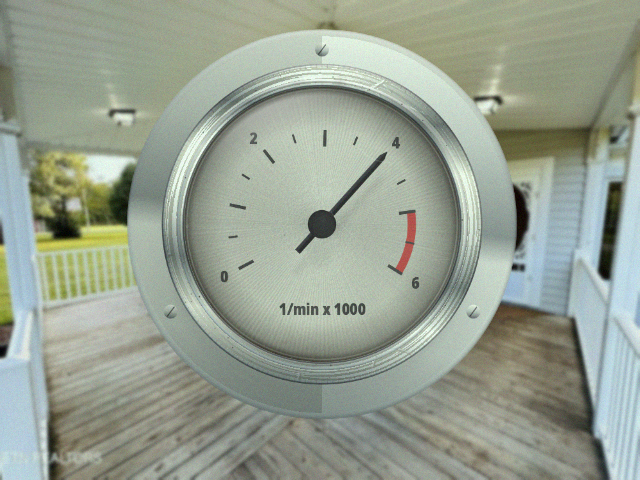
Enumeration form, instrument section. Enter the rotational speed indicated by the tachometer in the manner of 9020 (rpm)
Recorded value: 4000 (rpm)
